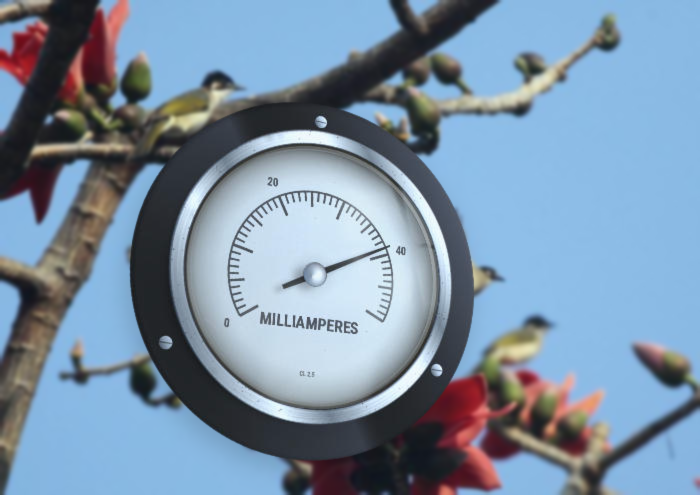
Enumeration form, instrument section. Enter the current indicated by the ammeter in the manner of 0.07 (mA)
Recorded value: 39 (mA)
